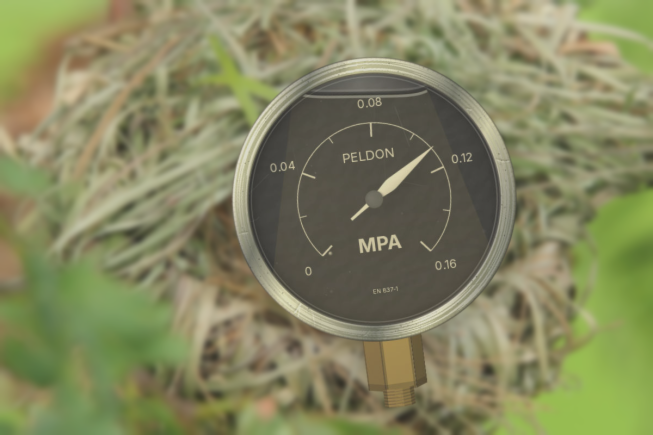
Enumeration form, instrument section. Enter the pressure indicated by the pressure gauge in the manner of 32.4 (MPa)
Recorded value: 0.11 (MPa)
